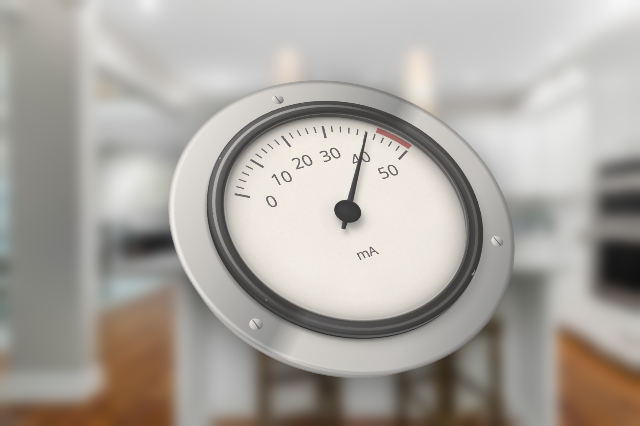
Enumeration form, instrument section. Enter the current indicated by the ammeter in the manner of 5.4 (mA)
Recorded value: 40 (mA)
